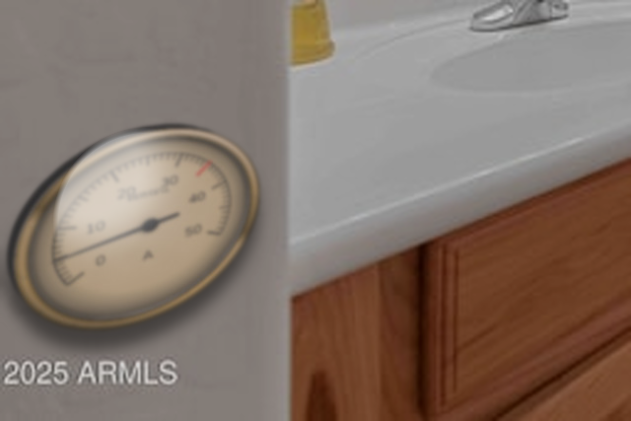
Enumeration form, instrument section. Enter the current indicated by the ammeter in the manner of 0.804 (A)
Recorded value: 5 (A)
